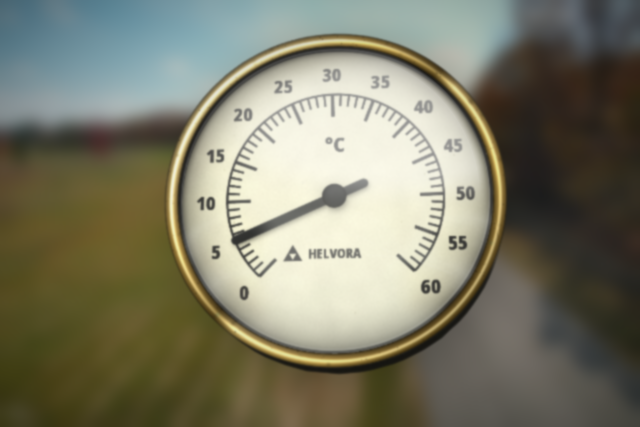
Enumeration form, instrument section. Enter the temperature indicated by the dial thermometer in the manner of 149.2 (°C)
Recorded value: 5 (°C)
